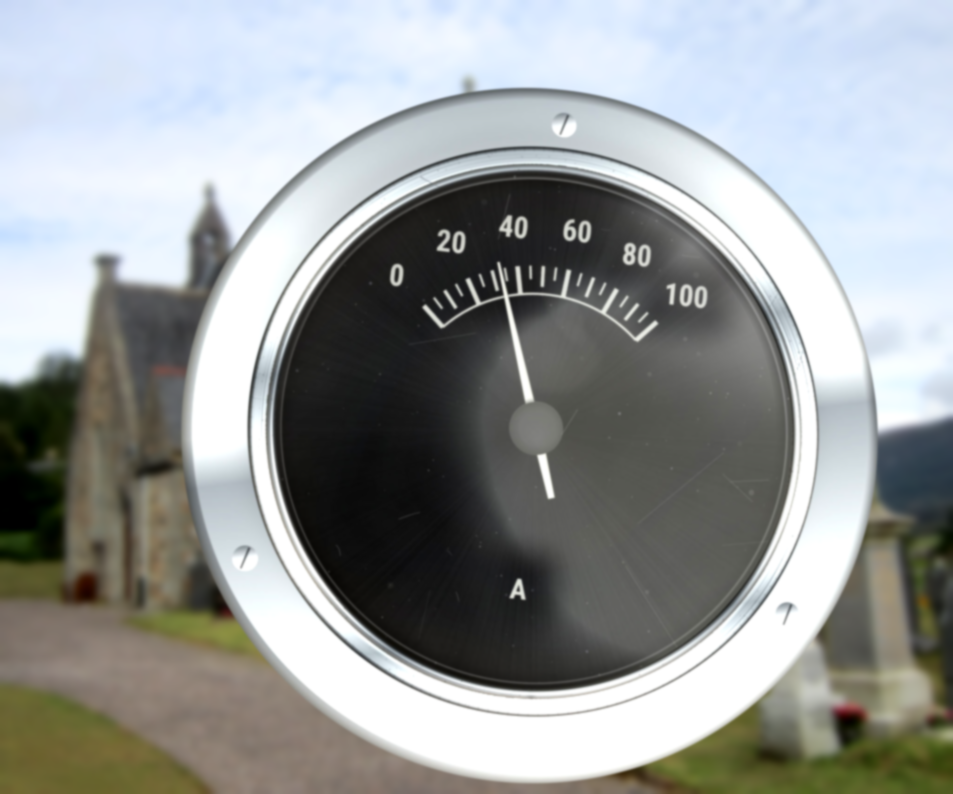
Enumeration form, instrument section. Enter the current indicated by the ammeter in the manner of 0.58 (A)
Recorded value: 32.5 (A)
